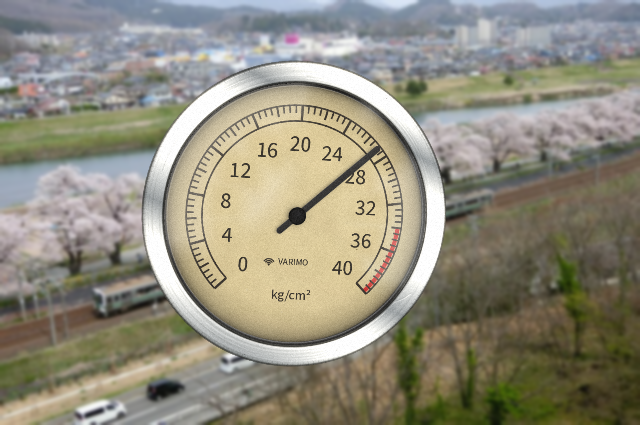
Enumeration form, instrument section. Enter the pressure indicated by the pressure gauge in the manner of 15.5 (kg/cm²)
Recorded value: 27 (kg/cm²)
